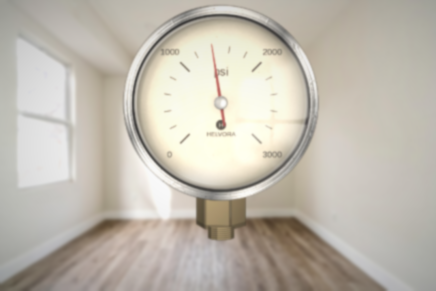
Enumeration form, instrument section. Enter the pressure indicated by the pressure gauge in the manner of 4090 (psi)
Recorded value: 1400 (psi)
